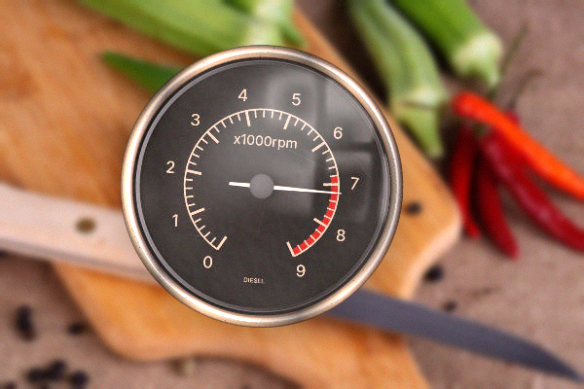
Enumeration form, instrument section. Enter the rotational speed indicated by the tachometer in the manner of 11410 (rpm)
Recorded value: 7200 (rpm)
